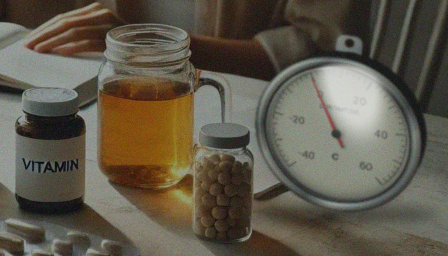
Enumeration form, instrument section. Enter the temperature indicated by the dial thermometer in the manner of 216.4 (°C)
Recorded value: 0 (°C)
